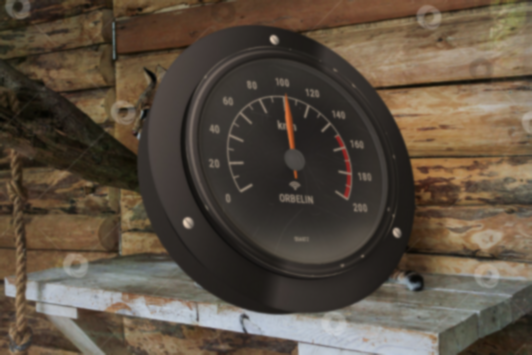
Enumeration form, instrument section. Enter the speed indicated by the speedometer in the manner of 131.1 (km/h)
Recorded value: 100 (km/h)
